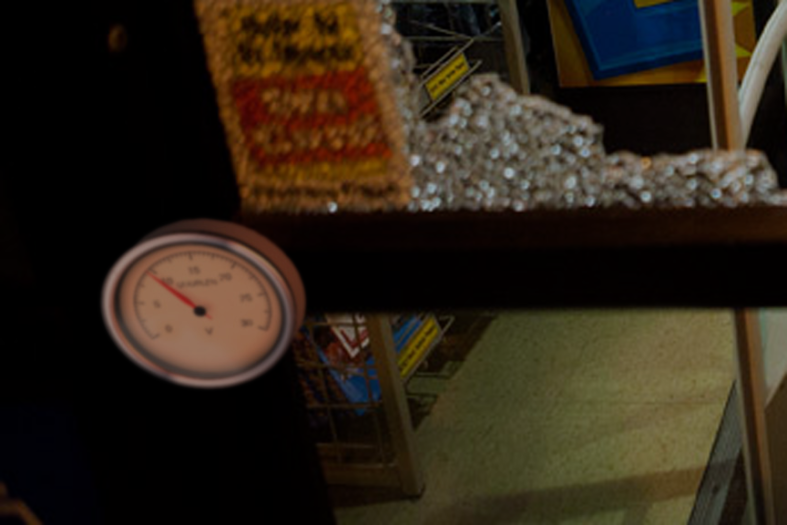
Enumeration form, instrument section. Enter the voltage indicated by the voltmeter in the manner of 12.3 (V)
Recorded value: 10 (V)
